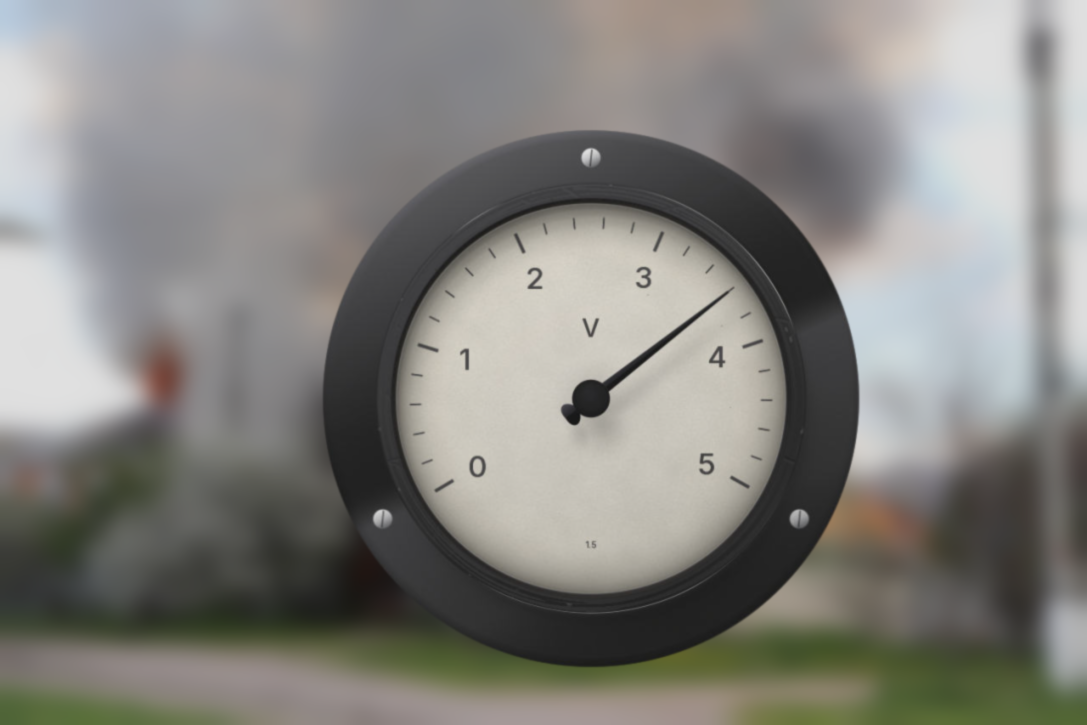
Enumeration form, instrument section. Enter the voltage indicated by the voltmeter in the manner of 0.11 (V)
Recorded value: 3.6 (V)
